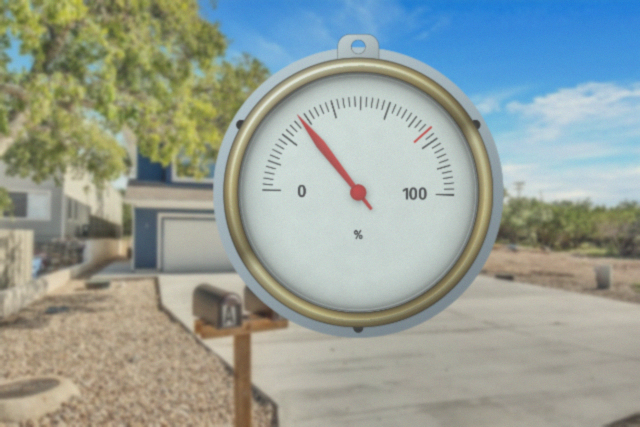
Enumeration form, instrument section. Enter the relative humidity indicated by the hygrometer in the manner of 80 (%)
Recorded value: 28 (%)
